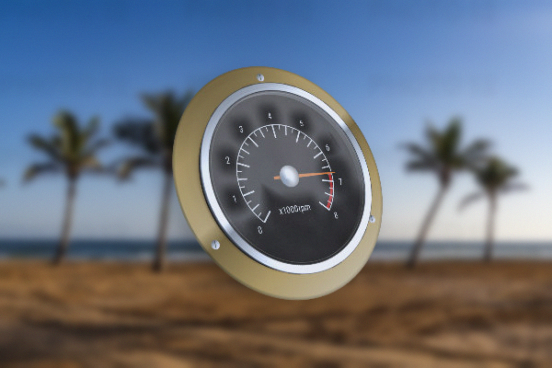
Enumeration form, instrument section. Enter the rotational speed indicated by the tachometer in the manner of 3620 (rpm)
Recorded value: 6750 (rpm)
